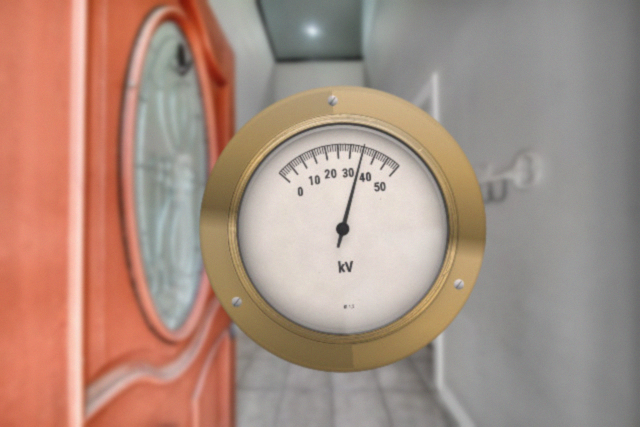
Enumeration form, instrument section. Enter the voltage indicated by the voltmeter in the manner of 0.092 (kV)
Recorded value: 35 (kV)
